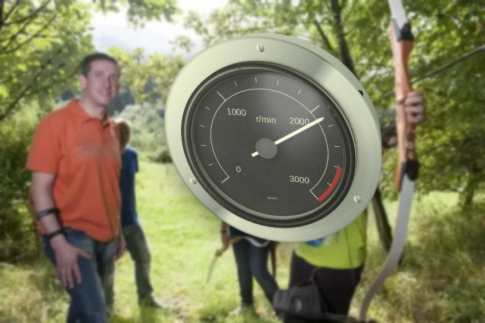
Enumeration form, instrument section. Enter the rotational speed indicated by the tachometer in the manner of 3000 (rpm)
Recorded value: 2100 (rpm)
